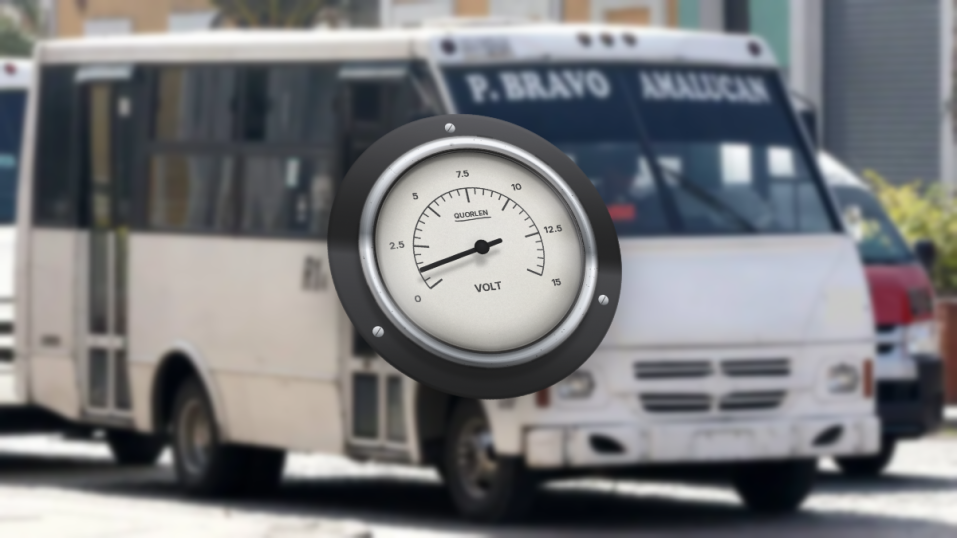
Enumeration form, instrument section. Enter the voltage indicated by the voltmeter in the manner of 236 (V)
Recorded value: 1 (V)
